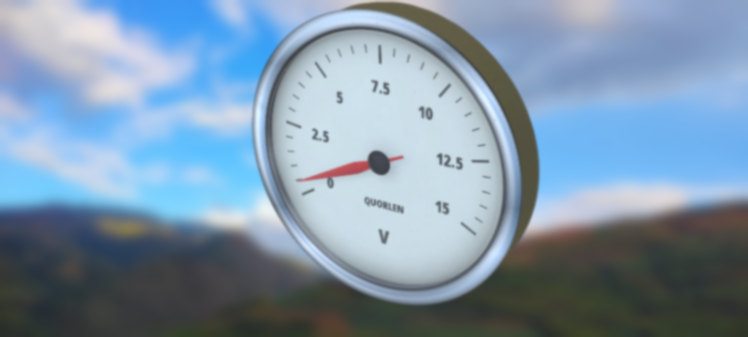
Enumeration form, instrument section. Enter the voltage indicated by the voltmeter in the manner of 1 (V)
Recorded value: 0.5 (V)
